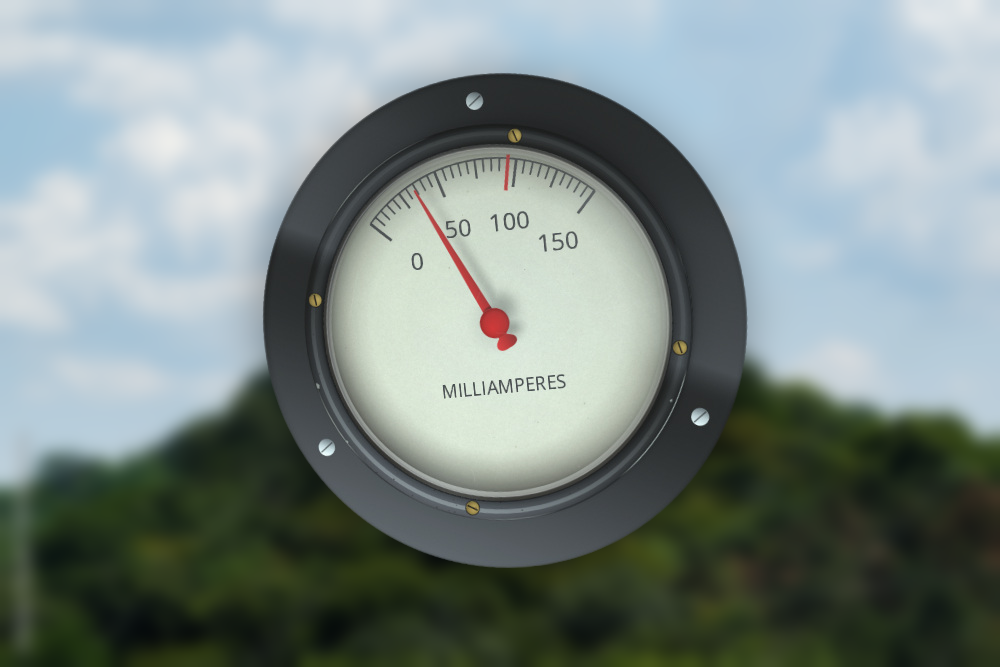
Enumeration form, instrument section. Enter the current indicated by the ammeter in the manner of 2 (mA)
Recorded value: 35 (mA)
